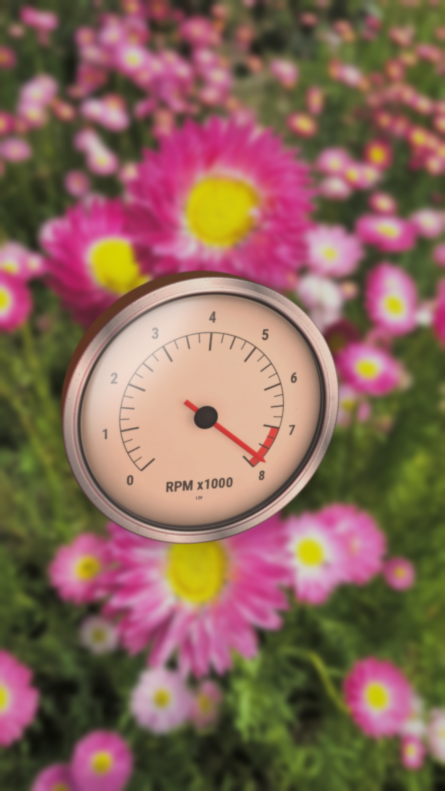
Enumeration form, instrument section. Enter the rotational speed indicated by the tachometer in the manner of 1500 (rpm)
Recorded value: 7750 (rpm)
